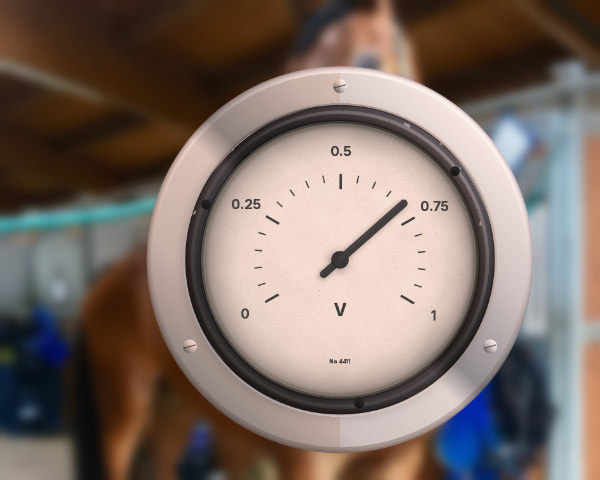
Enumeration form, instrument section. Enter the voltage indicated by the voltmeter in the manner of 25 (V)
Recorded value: 0.7 (V)
